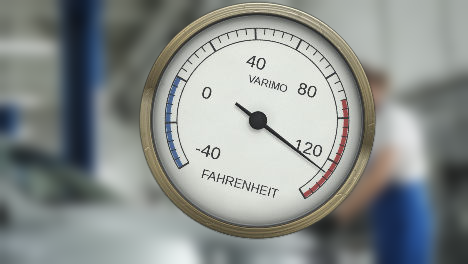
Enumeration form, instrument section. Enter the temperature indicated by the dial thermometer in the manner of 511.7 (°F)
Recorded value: 126 (°F)
